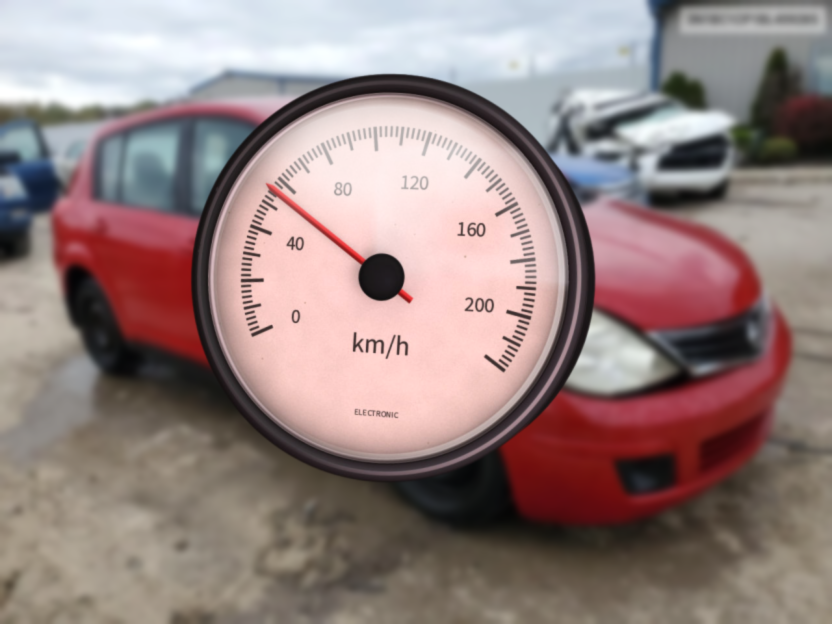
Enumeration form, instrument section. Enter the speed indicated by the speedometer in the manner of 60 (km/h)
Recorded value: 56 (km/h)
